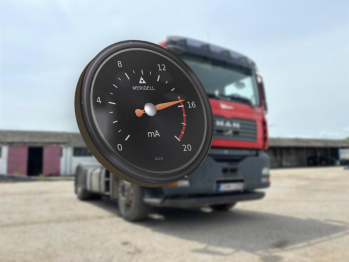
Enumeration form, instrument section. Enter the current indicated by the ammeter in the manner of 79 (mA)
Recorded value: 15.5 (mA)
